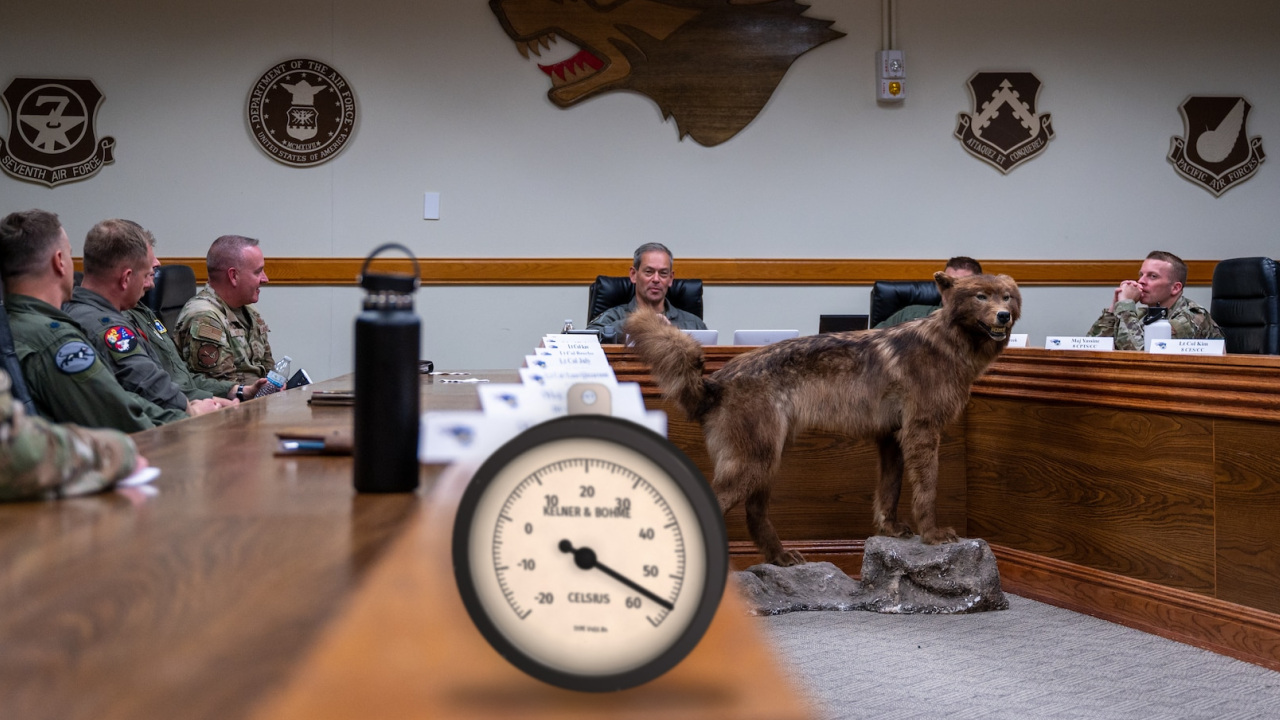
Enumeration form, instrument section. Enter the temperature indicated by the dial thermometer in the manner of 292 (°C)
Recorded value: 55 (°C)
